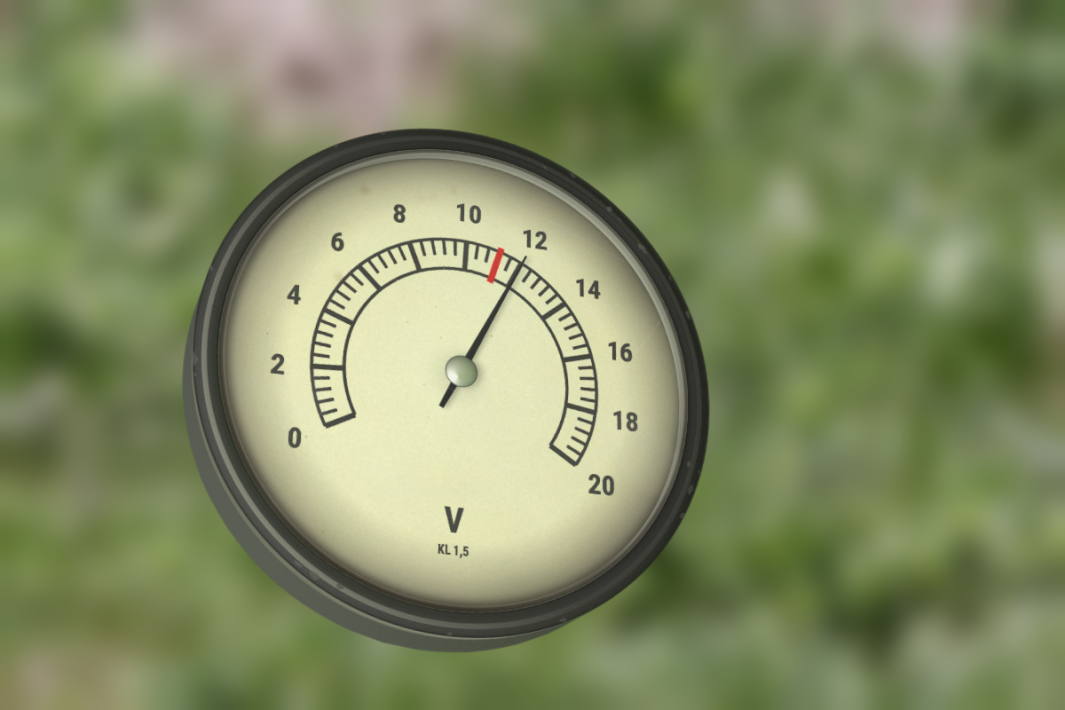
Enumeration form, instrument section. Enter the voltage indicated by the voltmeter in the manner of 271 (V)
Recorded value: 12 (V)
